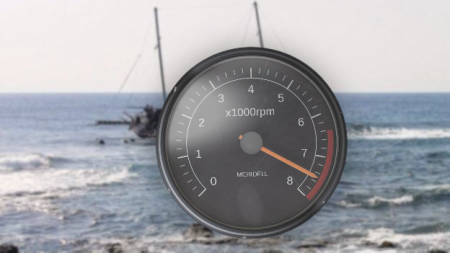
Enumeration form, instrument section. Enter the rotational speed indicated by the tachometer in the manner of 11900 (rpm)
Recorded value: 7500 (rpm)
